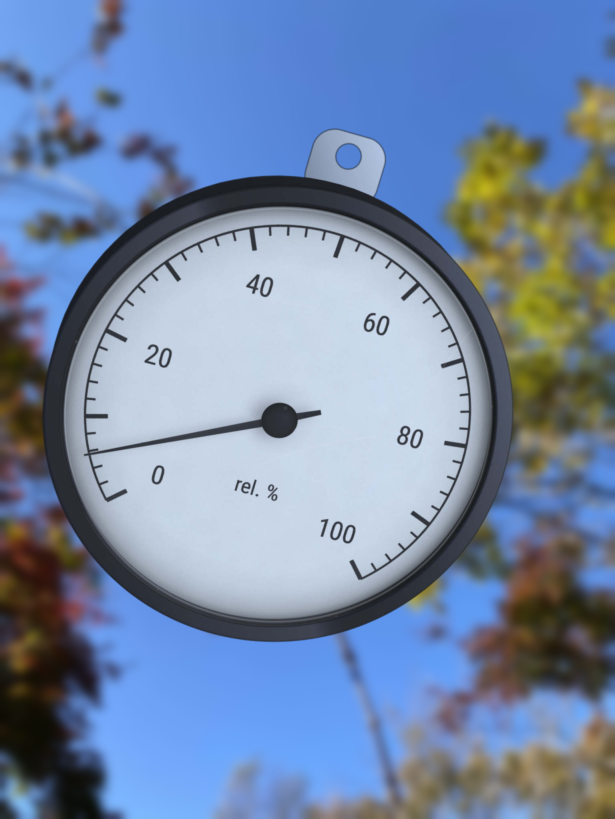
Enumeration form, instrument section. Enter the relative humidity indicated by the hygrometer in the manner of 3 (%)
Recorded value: 6 (%)
